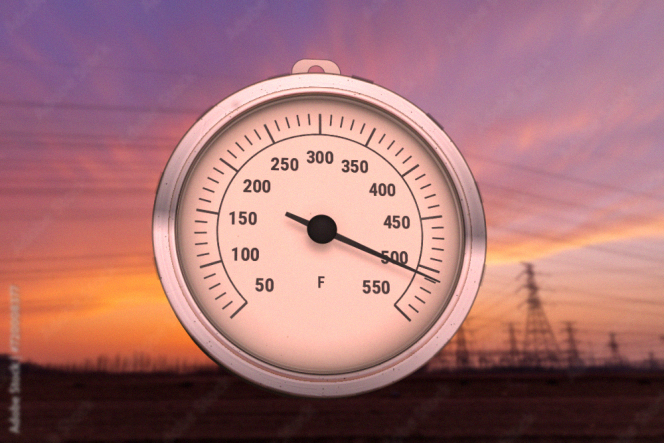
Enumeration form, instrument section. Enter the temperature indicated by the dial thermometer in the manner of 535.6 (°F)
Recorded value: 510 (°F)
